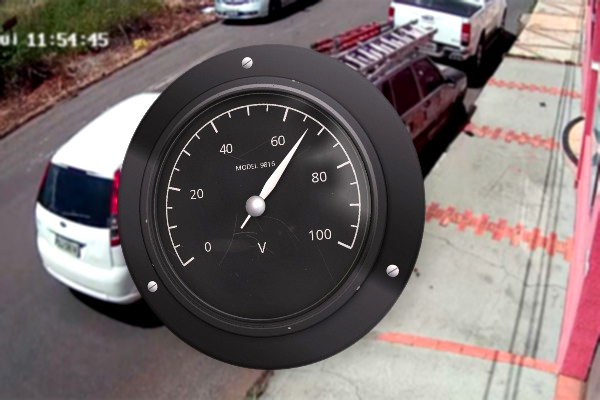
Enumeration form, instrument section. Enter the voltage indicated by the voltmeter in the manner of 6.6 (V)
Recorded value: 67.5 (V)
